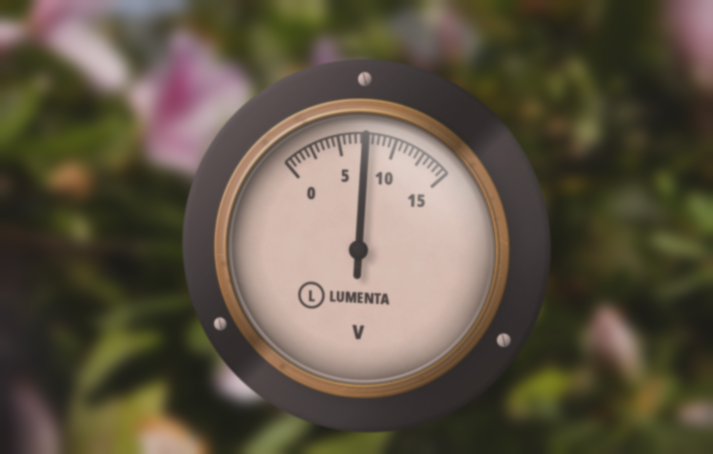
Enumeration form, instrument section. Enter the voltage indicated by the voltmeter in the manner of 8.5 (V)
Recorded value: 7.5 (V)
